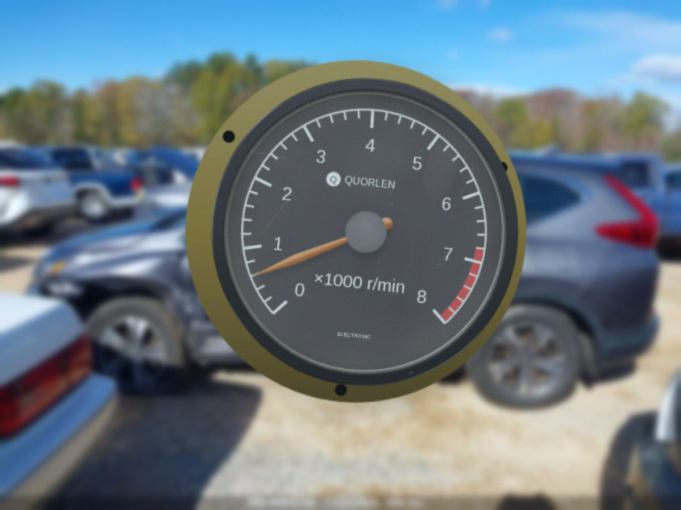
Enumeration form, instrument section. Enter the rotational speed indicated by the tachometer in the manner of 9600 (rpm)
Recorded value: 600 (rpm)
